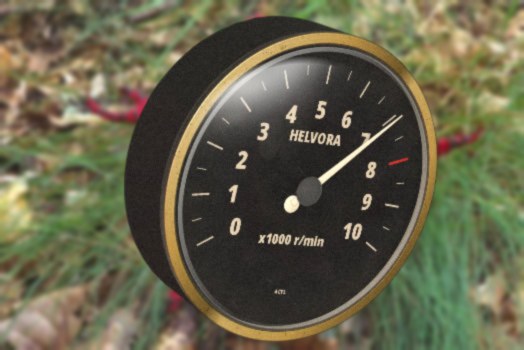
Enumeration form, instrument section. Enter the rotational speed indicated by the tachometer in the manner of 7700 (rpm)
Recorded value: 7000 (rpm)
